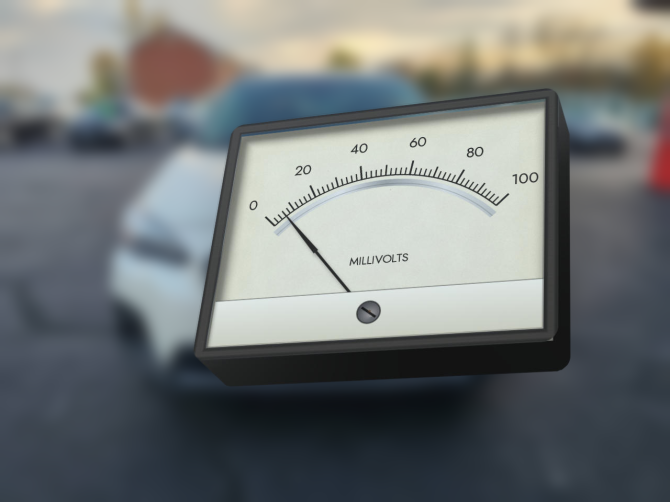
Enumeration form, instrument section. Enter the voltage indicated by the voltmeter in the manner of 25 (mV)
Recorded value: 6 (mV)
